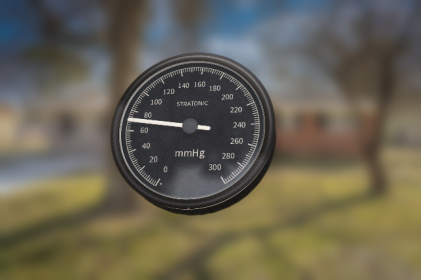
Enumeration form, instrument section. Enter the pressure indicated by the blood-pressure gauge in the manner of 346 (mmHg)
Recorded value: 70 (mmHg)
